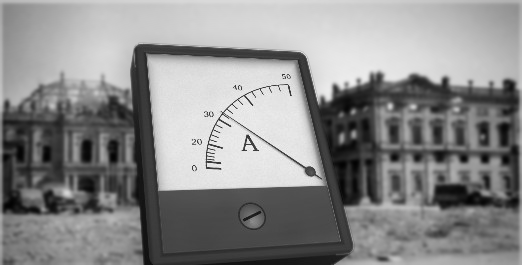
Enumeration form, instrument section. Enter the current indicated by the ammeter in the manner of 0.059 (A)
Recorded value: 32 (A)
